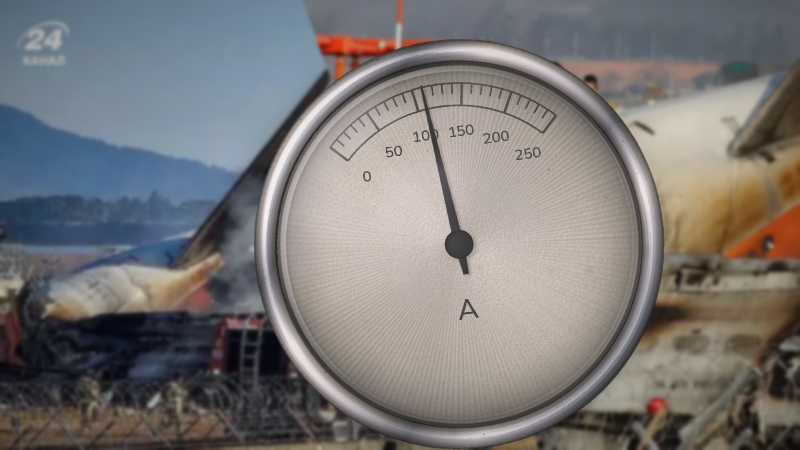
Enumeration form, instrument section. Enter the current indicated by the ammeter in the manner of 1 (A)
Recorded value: 110 (A)
